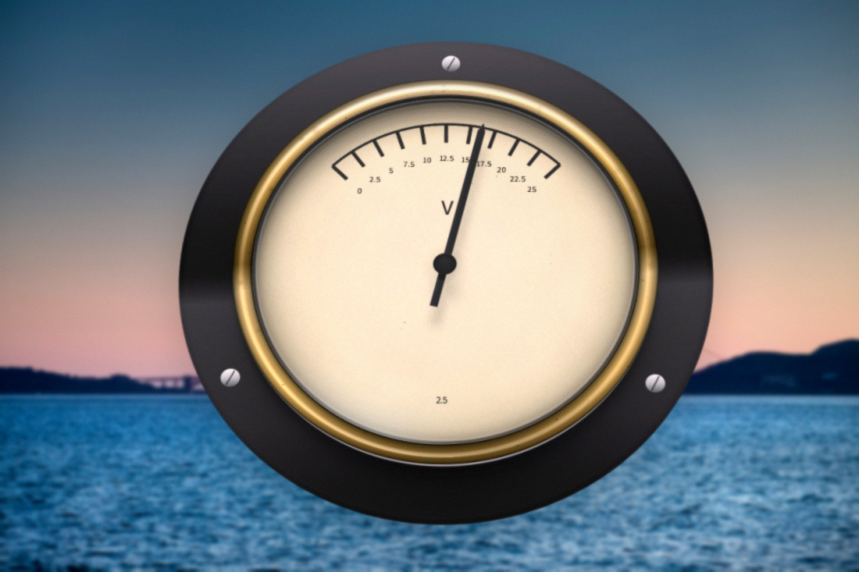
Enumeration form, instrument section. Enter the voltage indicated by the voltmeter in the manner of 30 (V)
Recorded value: 16.25 (V)
